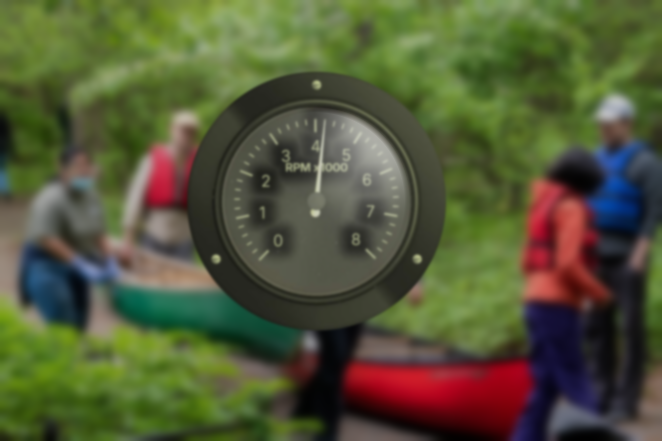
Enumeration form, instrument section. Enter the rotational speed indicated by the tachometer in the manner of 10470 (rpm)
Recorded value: 4200 (rpm)
